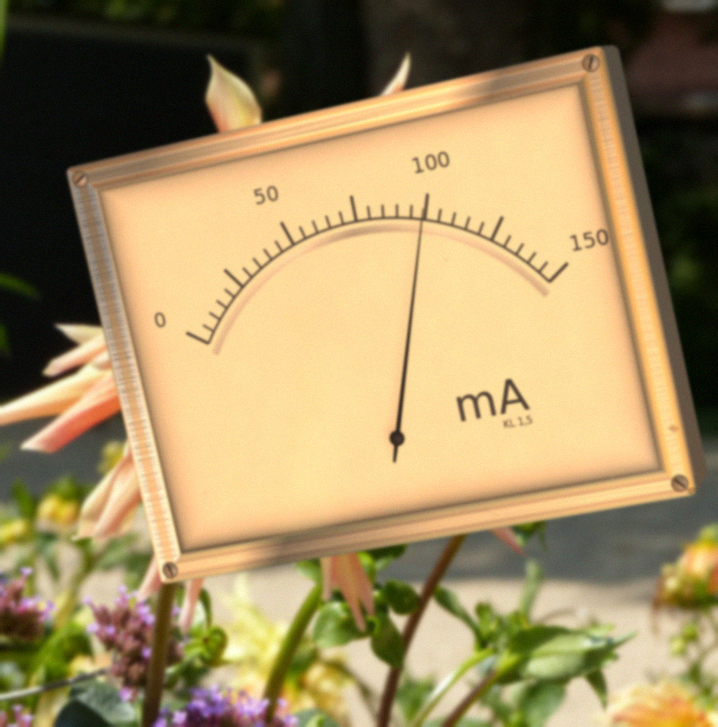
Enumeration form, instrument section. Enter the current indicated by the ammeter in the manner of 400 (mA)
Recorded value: 100 (mA)
